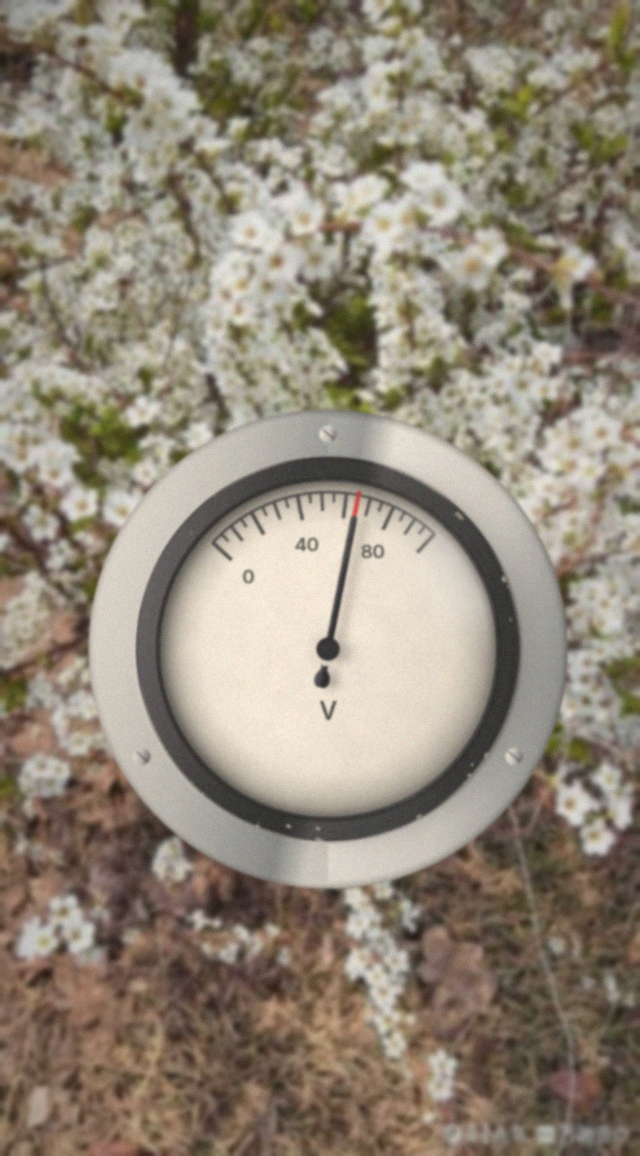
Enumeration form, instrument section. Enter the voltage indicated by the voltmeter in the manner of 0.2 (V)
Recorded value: 65 (V)
